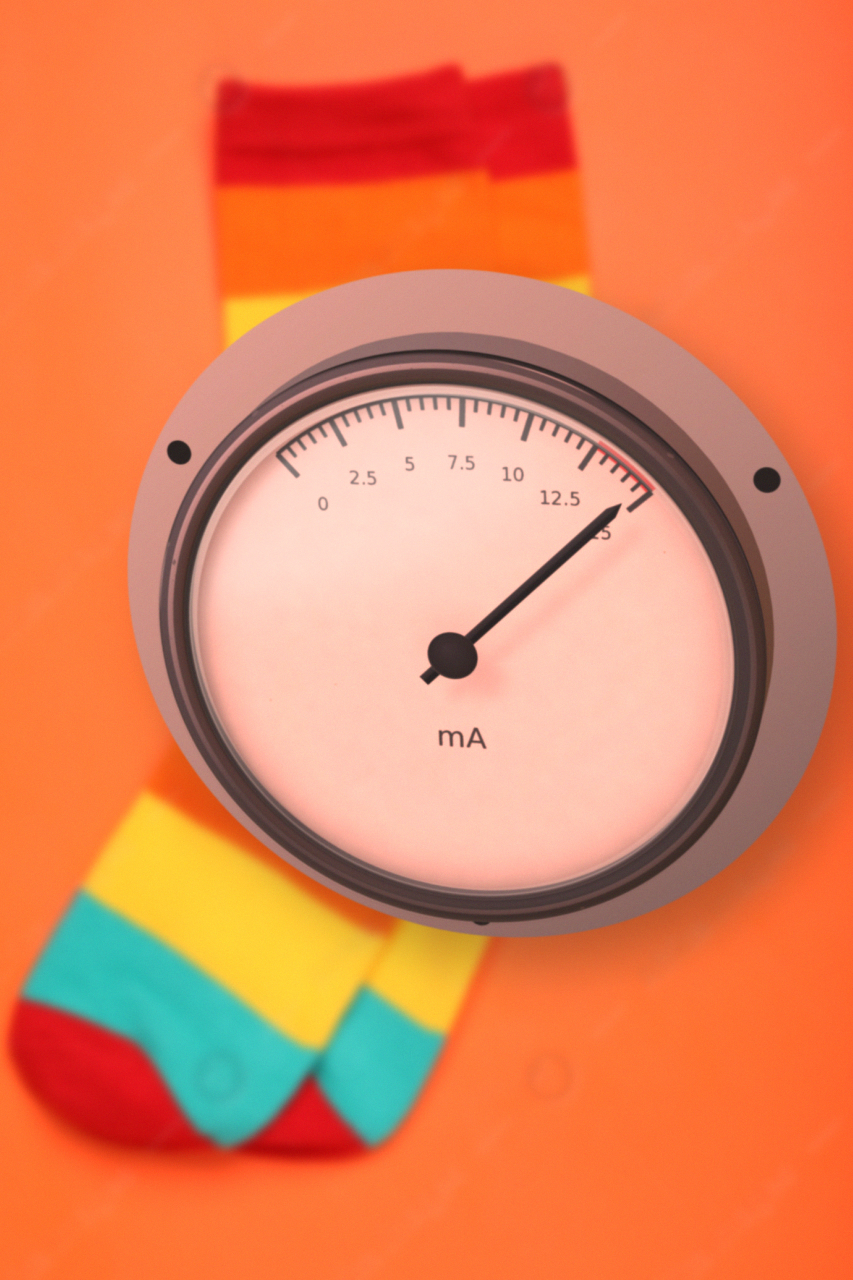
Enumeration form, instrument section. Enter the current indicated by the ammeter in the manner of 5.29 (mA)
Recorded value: 14.5 (mA)
